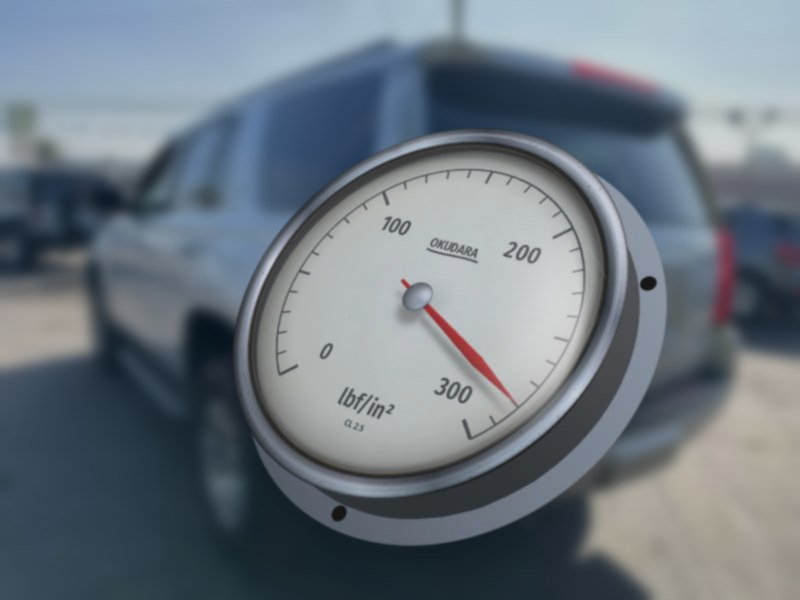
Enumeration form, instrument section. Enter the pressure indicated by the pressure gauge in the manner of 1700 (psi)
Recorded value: 280 (psi)
